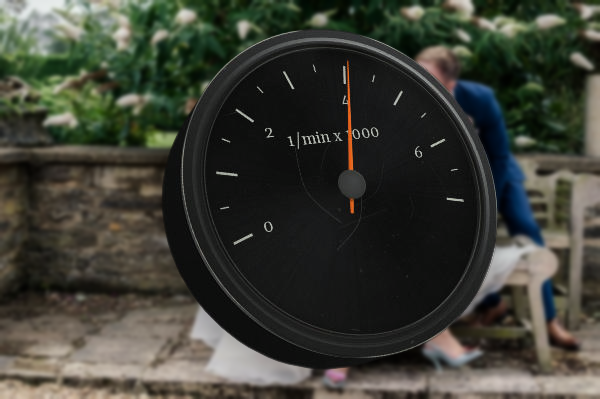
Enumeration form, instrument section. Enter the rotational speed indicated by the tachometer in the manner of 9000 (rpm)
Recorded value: 4000 (rpm)
